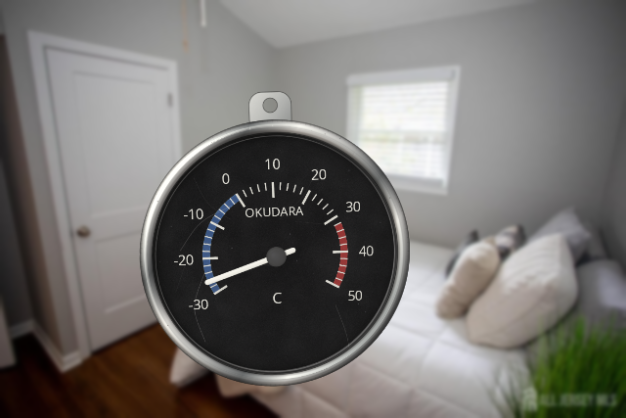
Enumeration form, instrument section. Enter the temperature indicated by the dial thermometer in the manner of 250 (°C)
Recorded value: -26 (°C)
